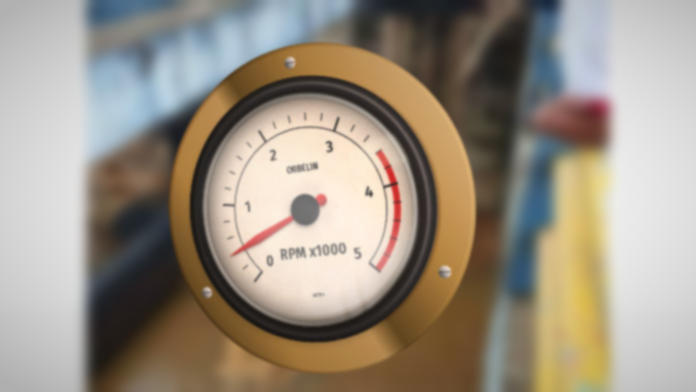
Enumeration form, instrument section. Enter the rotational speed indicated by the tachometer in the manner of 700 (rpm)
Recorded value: 400 (rpm)
